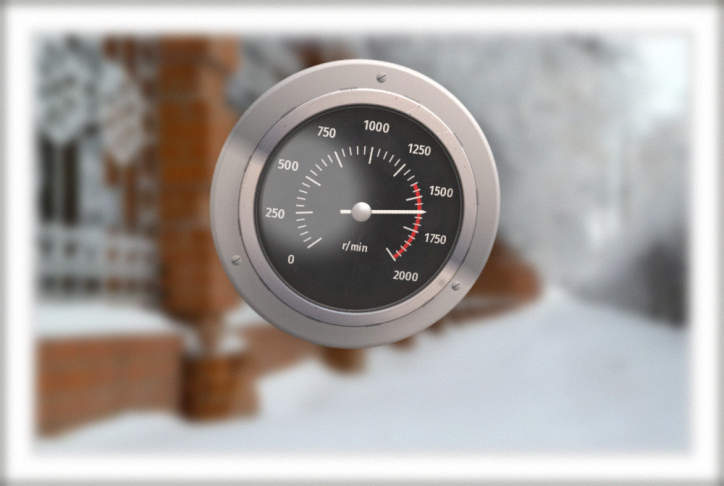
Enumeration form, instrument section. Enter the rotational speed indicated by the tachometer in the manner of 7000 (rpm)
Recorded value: 1600 (rpm)
